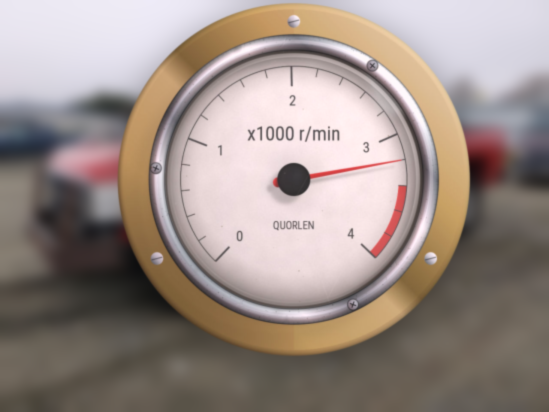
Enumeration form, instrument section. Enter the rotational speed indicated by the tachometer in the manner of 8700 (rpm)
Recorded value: 3200 (rpm)
